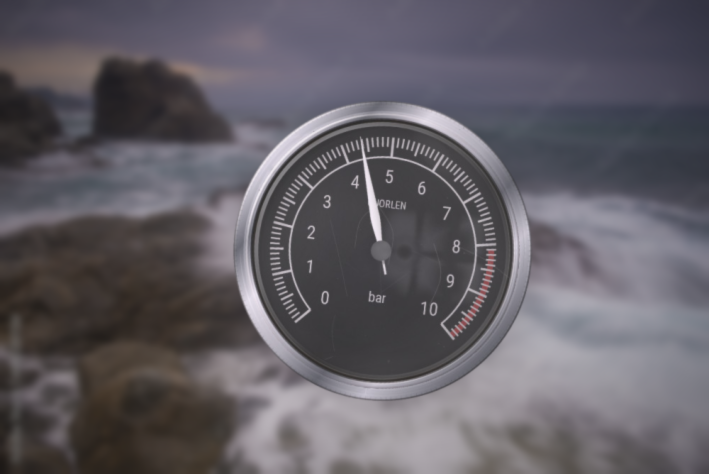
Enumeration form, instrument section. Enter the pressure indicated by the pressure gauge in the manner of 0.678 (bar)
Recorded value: 4.4 (bar)
